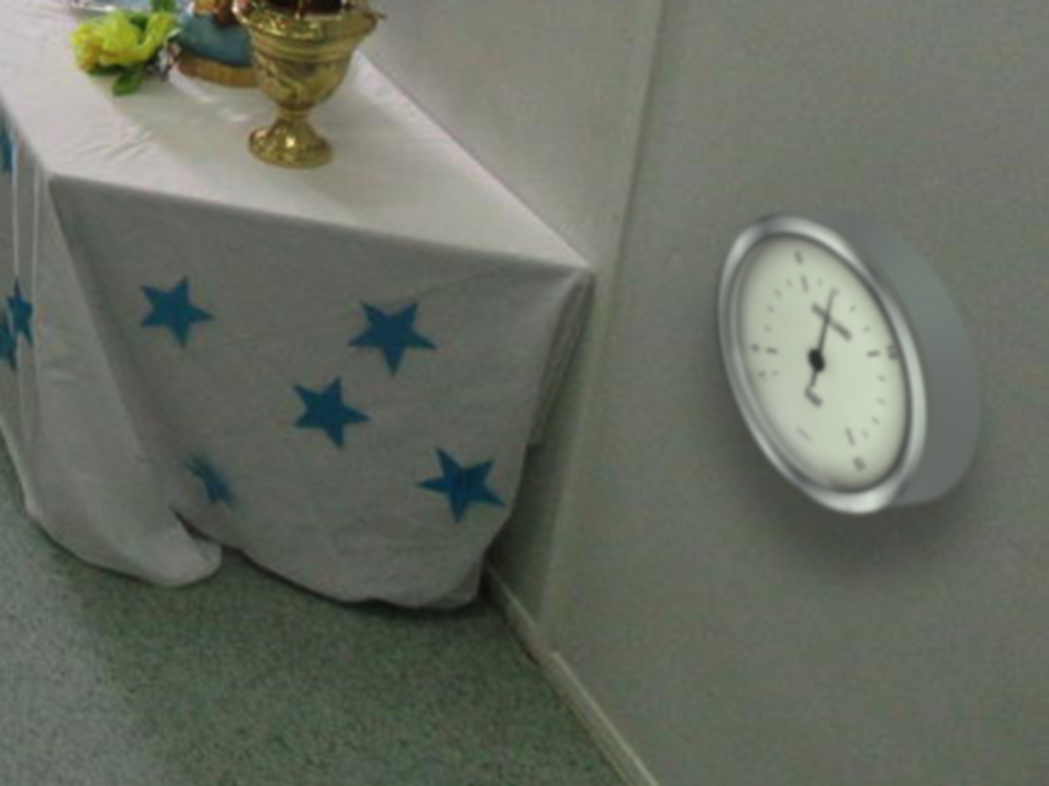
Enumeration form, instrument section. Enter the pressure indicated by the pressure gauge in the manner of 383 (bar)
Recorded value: 7 (bar)
